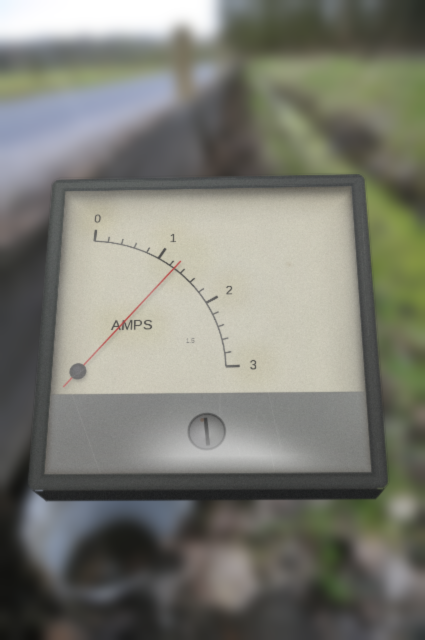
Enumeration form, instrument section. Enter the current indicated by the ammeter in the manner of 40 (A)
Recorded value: 1.3 (A)
